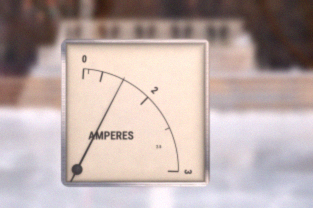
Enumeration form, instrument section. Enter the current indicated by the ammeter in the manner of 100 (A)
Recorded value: 1.5 (A)
